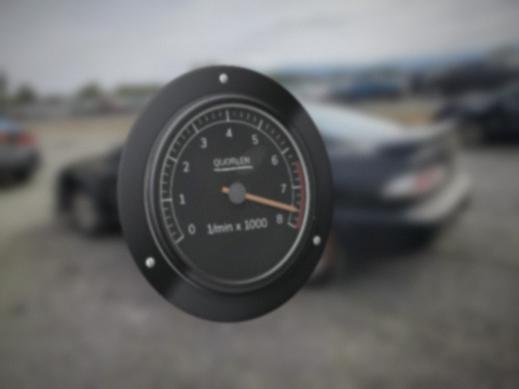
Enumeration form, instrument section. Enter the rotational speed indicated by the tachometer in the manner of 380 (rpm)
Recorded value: 7600 (rpm)
